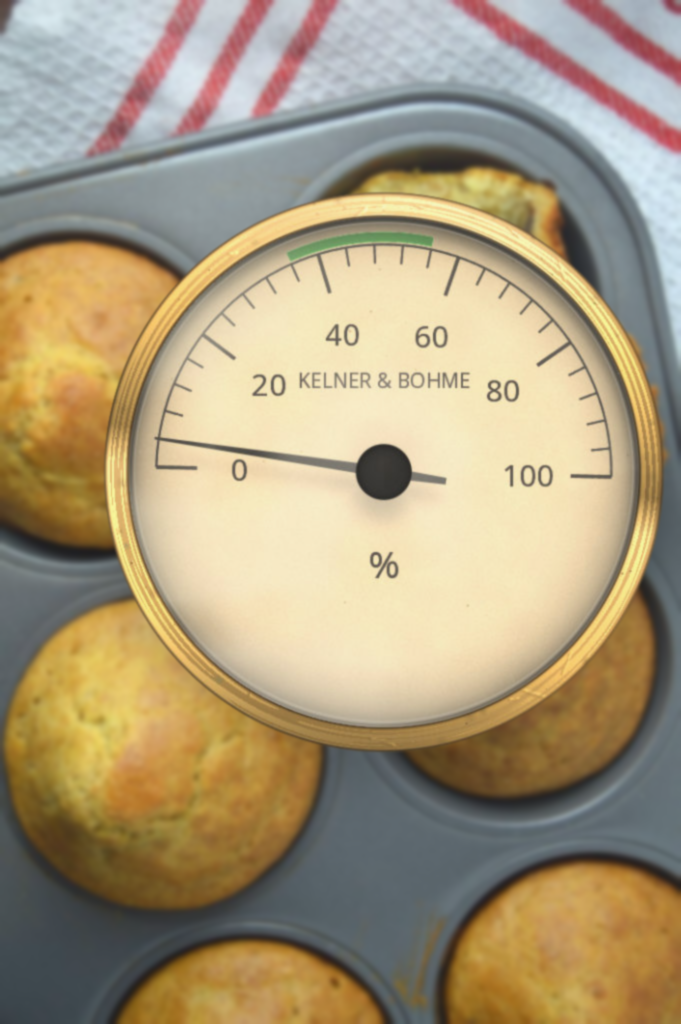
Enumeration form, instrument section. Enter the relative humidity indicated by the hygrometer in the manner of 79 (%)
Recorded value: 4 (%)
